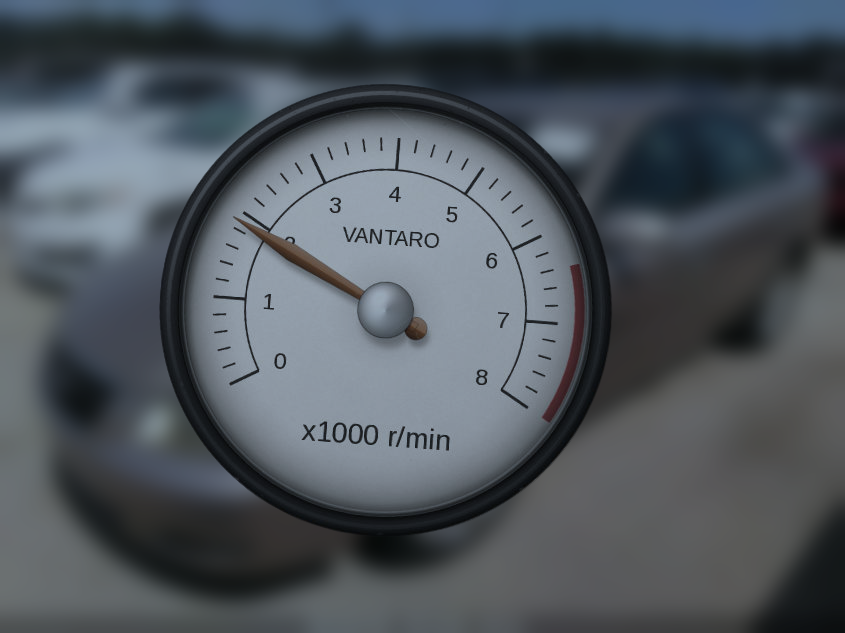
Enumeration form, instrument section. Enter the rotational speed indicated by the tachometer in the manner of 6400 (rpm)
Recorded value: 1900 (rpm)
